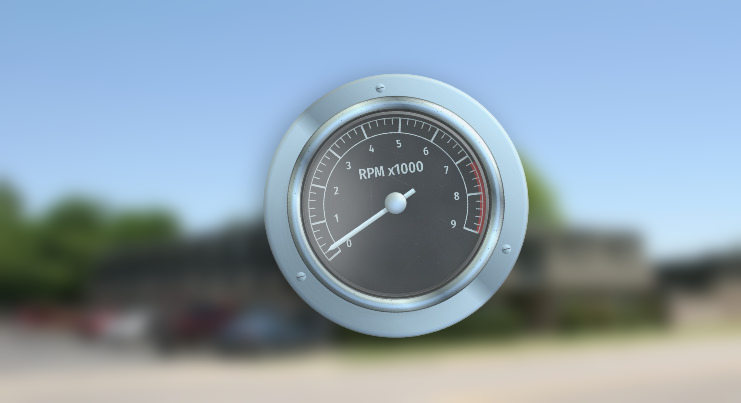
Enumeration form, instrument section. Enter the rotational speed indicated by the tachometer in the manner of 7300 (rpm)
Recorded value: 200 (rpm)
